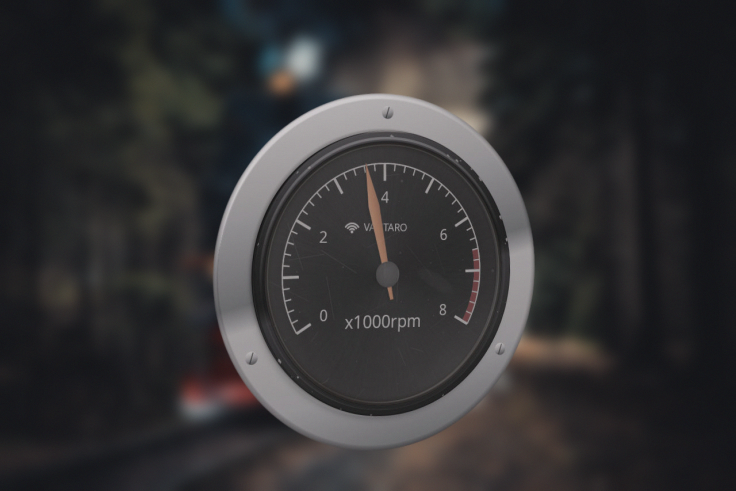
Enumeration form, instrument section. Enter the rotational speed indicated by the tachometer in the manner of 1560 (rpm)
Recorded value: 3600 (rpm)
